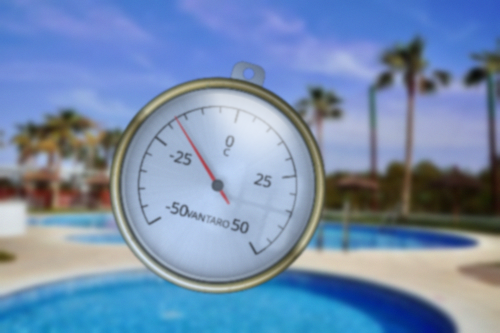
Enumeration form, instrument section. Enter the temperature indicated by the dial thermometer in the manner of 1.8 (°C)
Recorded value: -17.5 (°C)
